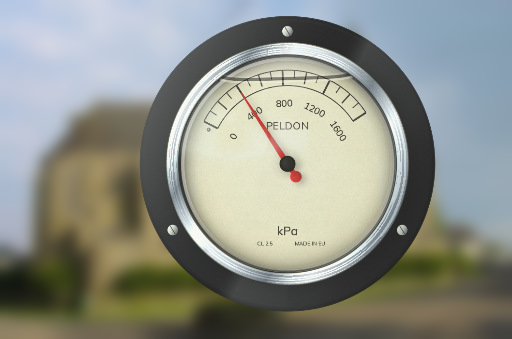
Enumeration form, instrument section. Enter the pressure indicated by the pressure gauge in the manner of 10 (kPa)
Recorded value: 400 (kPa)
